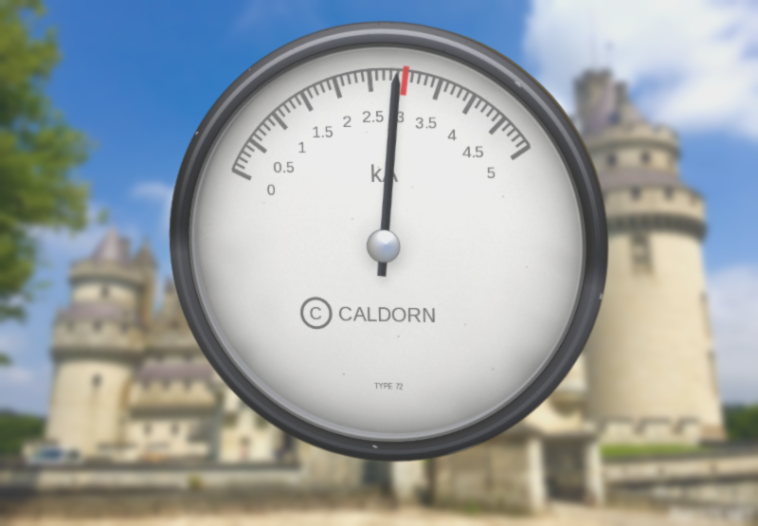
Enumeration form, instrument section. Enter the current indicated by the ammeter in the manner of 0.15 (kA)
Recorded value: 2.9 (kA)
